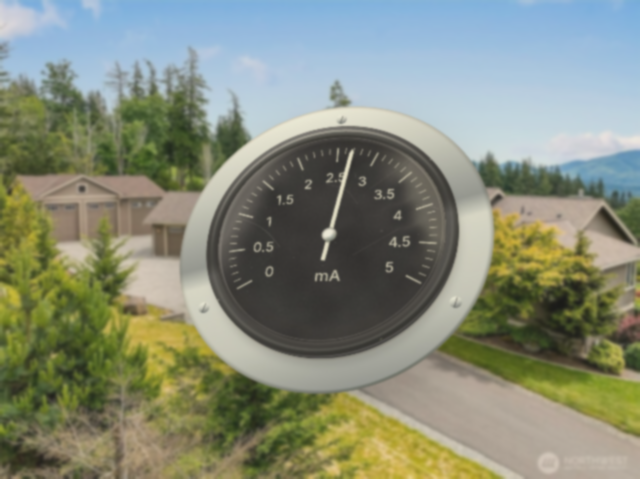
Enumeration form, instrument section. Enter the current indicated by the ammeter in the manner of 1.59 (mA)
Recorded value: 2.7 (mA)
